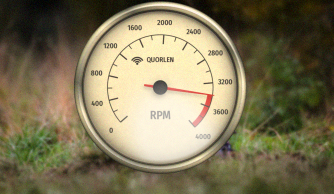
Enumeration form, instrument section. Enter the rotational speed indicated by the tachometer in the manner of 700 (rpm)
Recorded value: 3400 (rpm)
